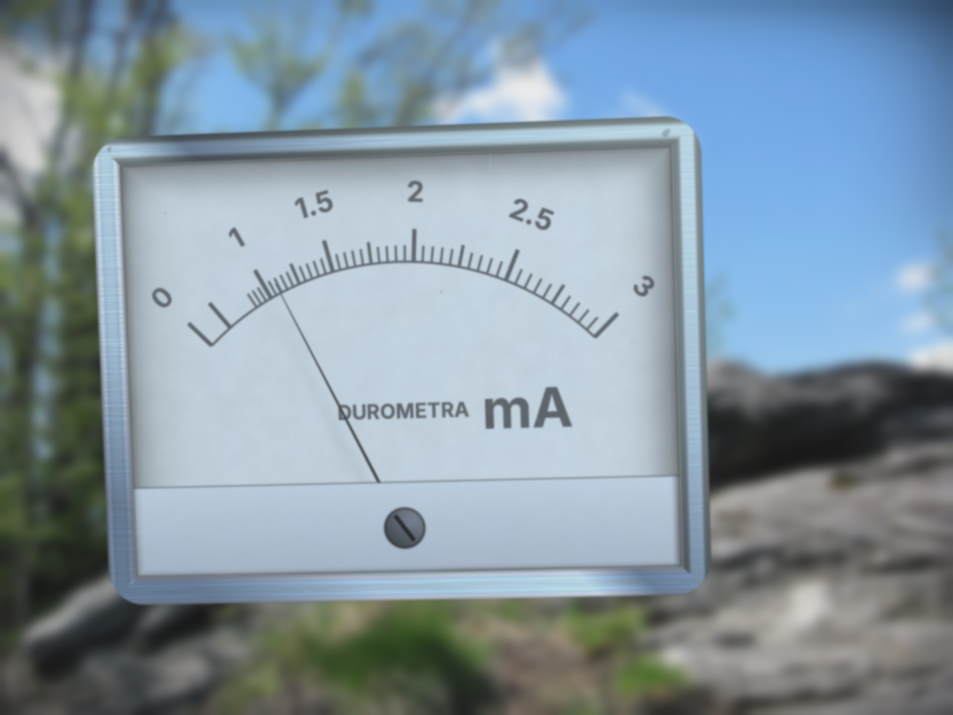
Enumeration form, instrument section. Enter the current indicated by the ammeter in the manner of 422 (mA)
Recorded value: 1.1 (mA)
